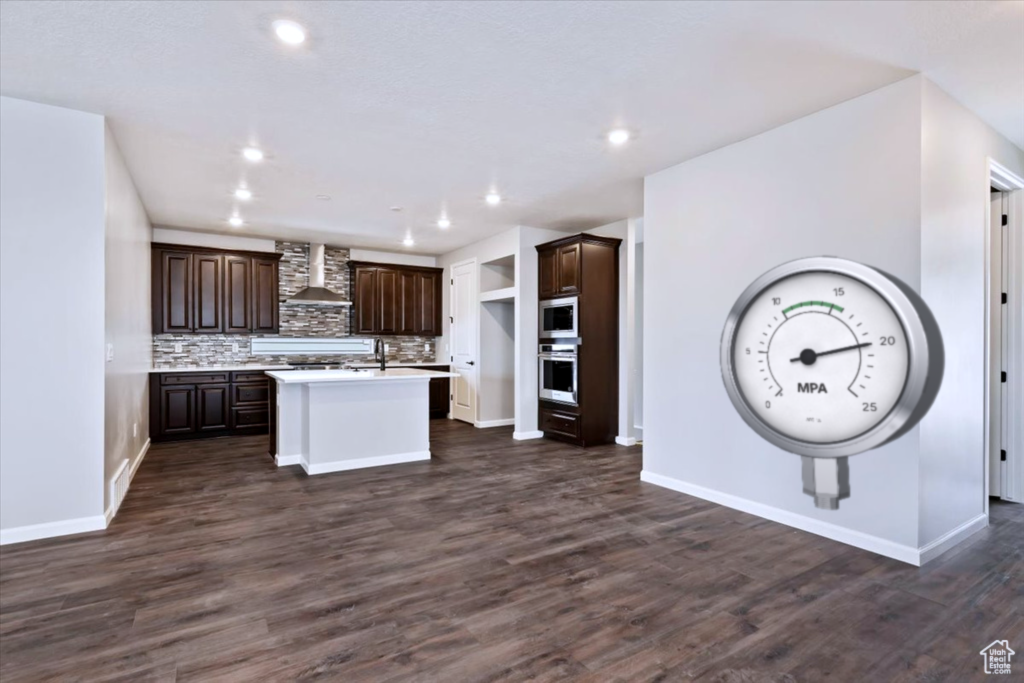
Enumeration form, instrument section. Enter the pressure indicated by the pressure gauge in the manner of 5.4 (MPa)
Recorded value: 20 (MPa)
